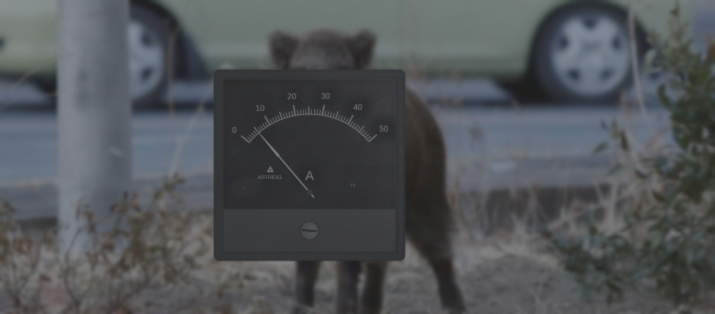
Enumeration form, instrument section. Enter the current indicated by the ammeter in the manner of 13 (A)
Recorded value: 5 (A)
